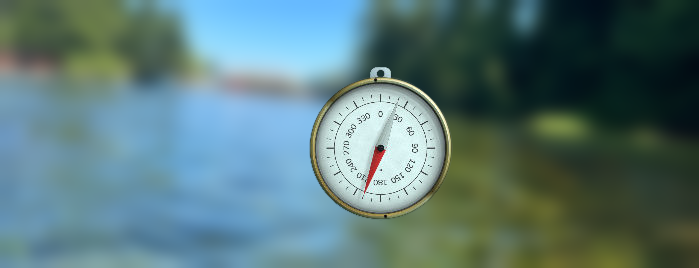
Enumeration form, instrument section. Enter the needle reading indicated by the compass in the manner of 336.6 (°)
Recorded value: 200 (°)
